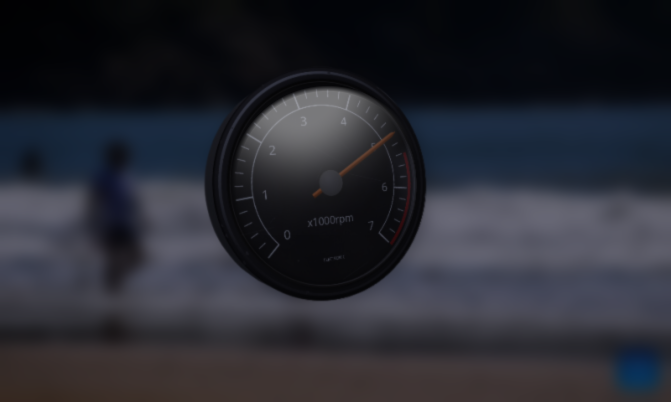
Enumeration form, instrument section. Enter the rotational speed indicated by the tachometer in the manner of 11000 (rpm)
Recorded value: 5000 (rpm)
